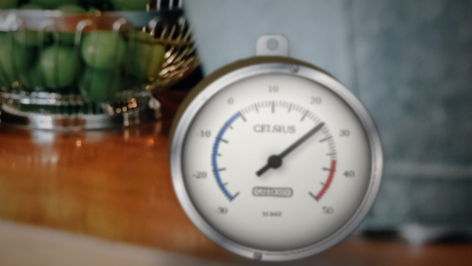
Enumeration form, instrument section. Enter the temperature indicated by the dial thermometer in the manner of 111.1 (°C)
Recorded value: 25 (°C)
